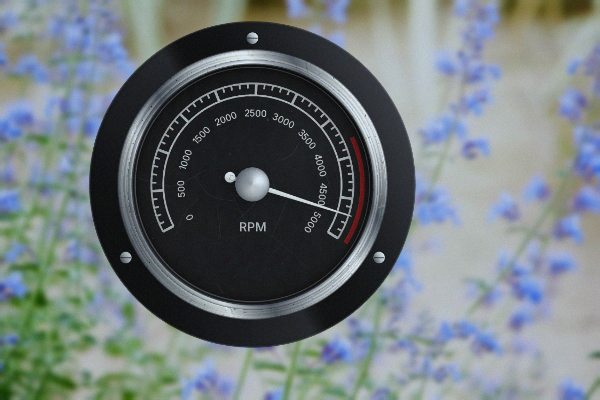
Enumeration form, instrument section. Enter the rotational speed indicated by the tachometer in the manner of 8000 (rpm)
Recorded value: 4700 (rpm)
